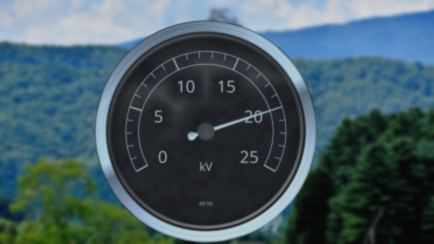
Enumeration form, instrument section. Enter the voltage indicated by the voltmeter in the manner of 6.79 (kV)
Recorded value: 20 (kV)
